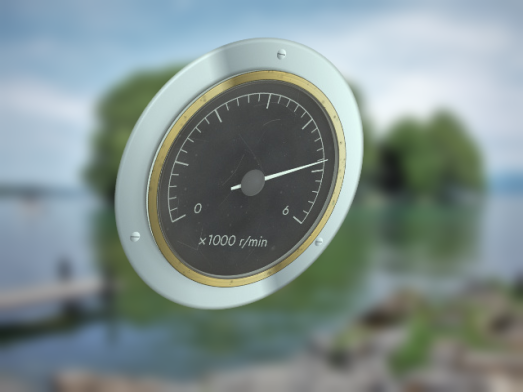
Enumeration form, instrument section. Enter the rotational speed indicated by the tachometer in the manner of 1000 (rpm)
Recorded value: 4800 (rpm)
